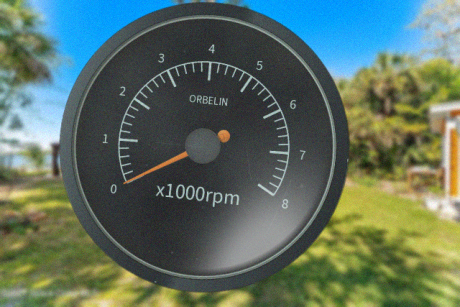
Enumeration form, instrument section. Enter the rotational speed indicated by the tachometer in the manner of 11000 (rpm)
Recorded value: 0 (rpm)
